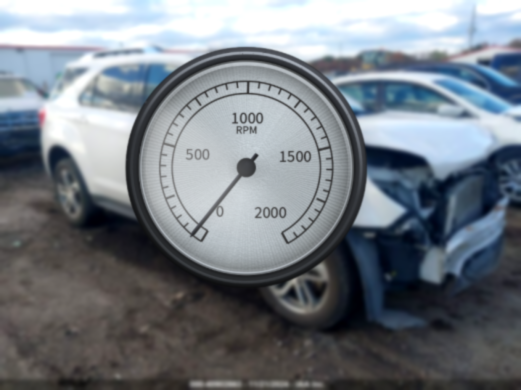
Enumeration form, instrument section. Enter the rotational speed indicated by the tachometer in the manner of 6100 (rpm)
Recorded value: 50 (rpm)
